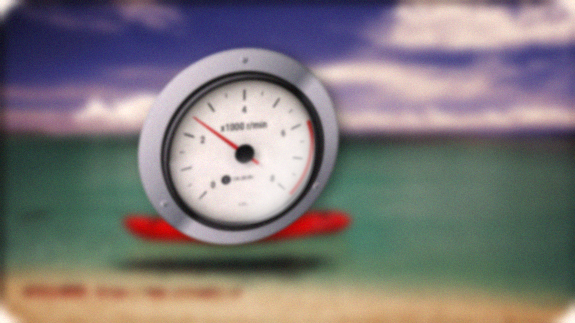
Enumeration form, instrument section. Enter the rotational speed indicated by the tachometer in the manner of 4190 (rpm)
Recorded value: 2500 (rpm)
